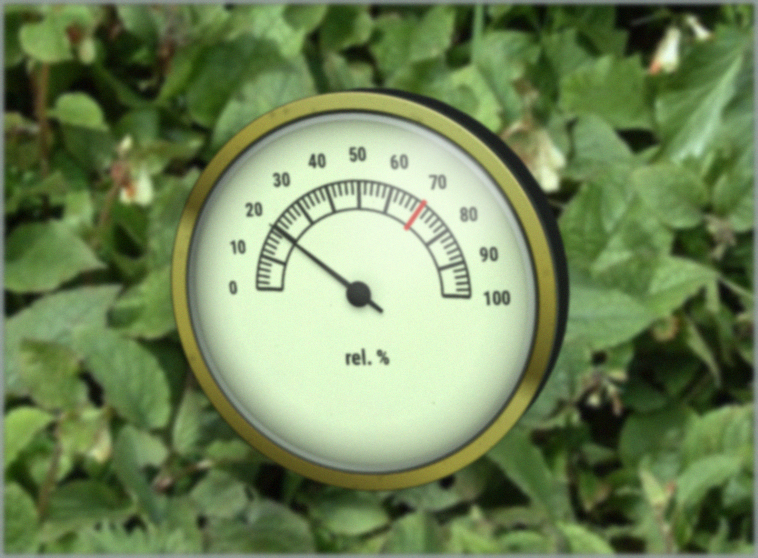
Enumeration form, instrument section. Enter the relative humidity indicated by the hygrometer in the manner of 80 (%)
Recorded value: 20 (%)
